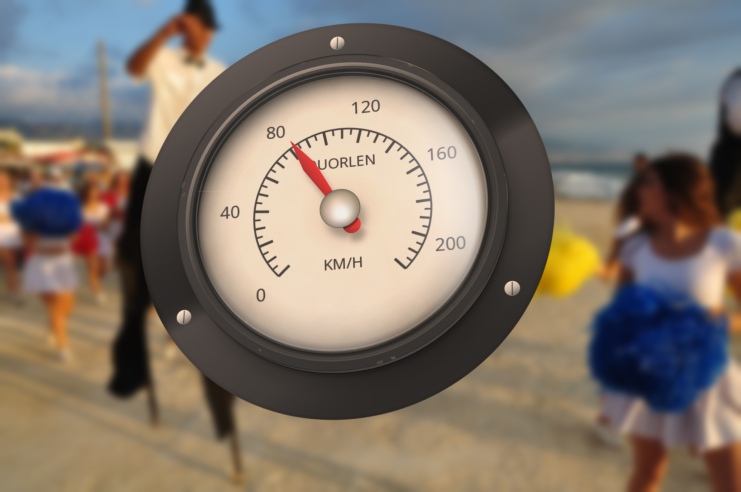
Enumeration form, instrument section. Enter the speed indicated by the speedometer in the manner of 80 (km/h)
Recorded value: 82.5 (km/h)
